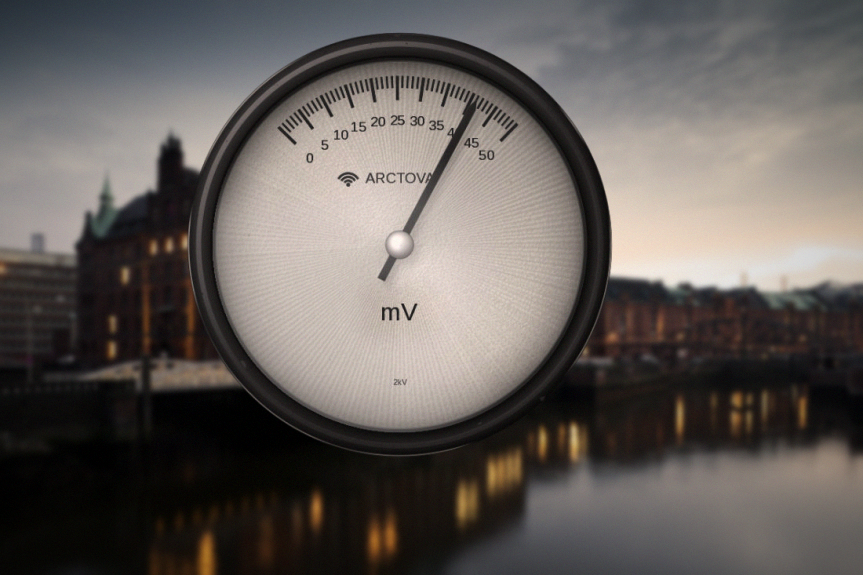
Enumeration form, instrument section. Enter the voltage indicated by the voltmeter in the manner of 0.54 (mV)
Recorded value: 41 (mV)
